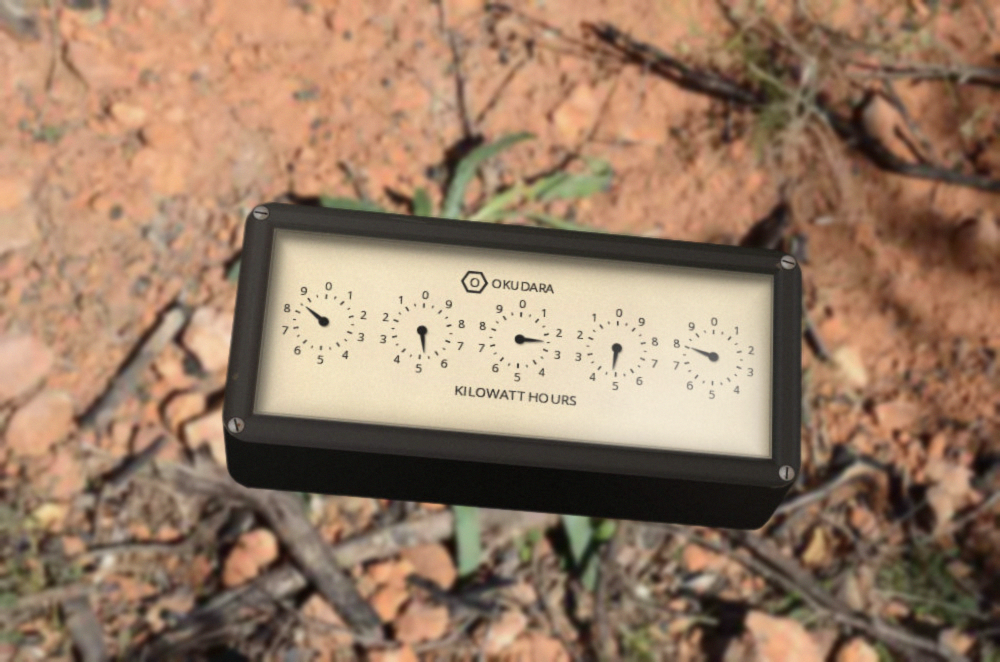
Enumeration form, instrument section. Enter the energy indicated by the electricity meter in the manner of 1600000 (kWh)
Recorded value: 85248 (kWh)
